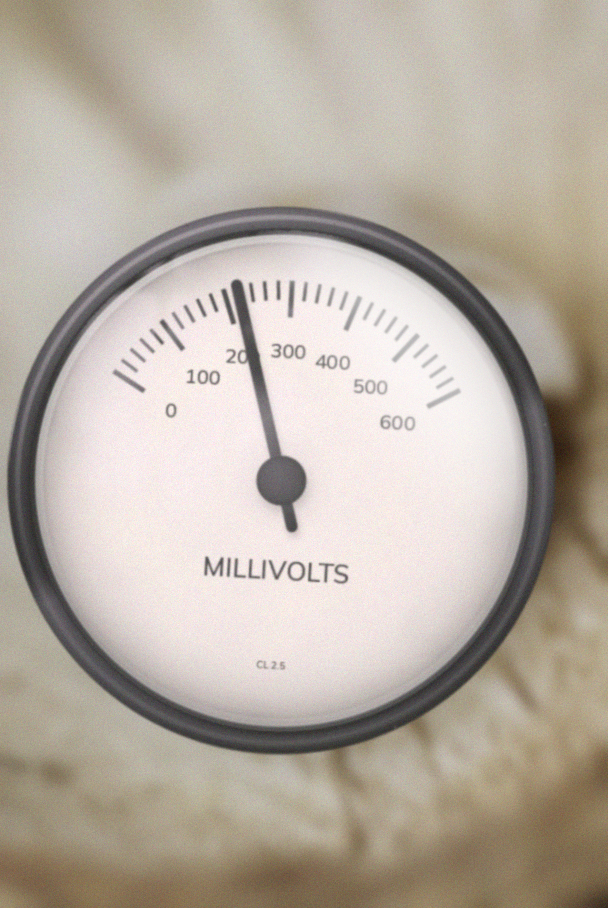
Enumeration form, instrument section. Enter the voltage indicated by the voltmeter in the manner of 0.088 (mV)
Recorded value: 220 (mV)
